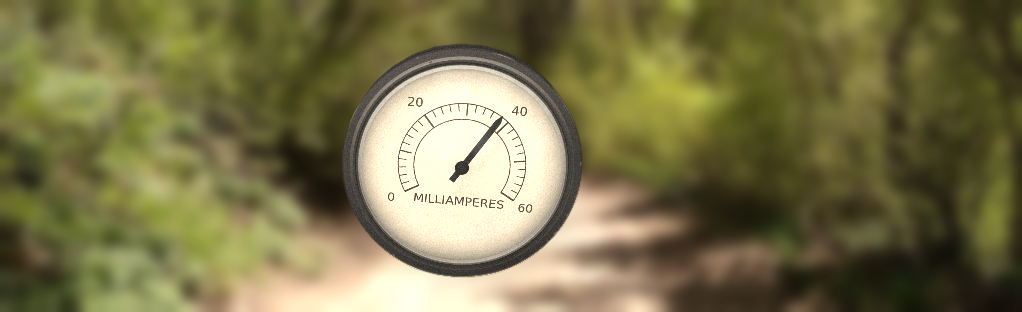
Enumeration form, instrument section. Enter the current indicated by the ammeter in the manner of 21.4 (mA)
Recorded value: 38 (mA)
